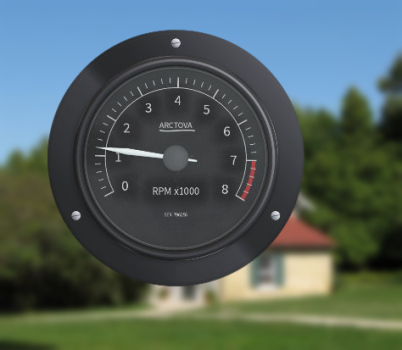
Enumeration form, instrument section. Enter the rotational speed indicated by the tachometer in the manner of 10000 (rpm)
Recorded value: 1200 (rpm)
